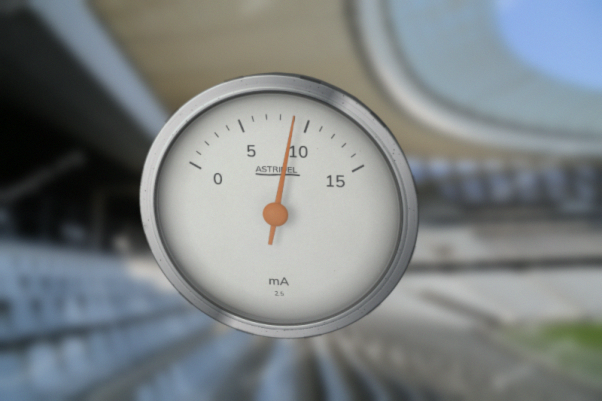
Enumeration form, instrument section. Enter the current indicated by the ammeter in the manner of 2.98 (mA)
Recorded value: 9 (mA)
